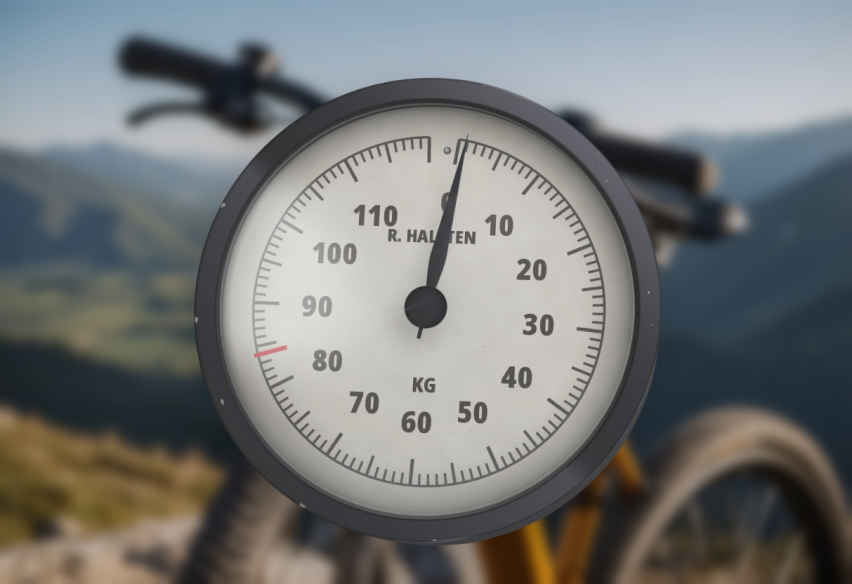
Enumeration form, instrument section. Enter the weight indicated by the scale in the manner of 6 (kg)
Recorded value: 1 (kg)
